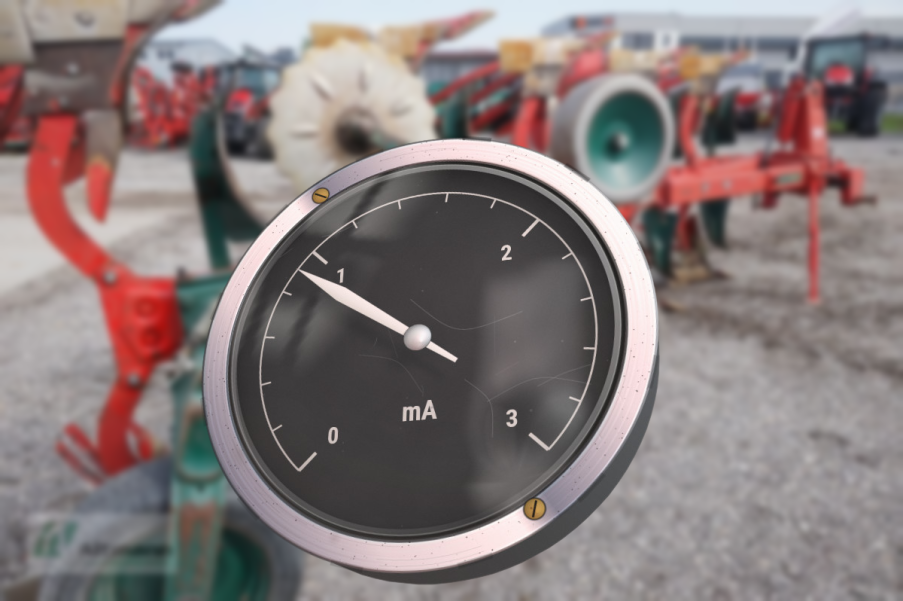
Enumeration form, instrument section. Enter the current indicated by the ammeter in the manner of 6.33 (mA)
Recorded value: 0.9 (mA)
